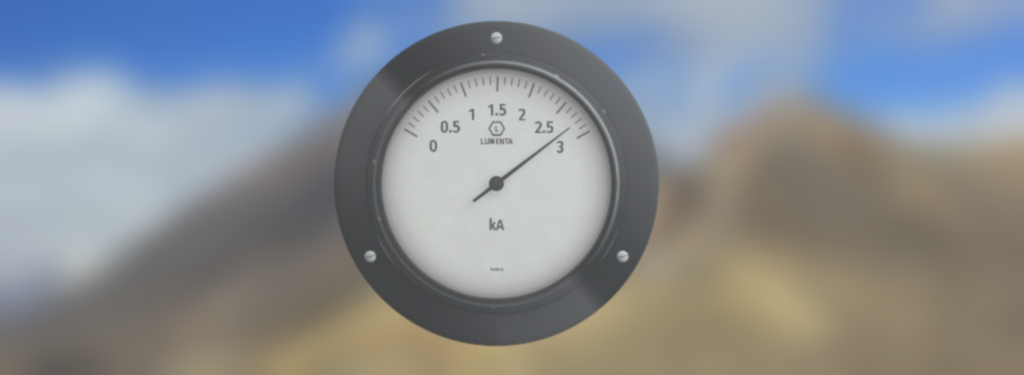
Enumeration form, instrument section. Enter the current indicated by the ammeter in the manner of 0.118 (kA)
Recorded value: 2.8 (kA)
